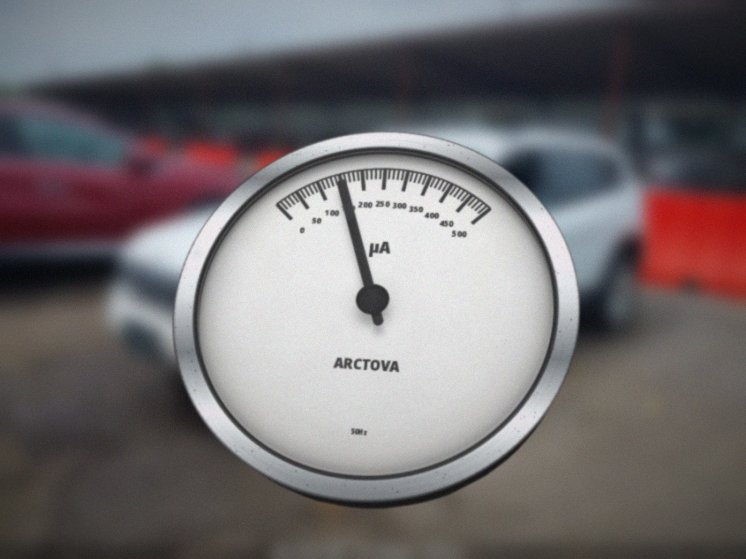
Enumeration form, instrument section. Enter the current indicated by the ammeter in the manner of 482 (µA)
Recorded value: 150 (µA)
